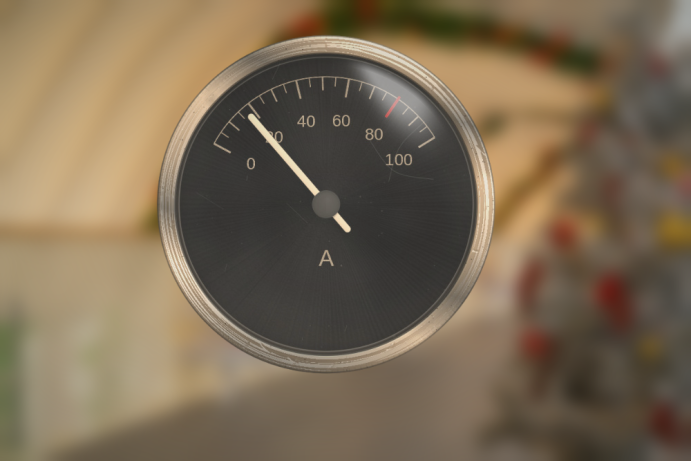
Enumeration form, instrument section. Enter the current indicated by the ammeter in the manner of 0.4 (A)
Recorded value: 17.5 (A)
